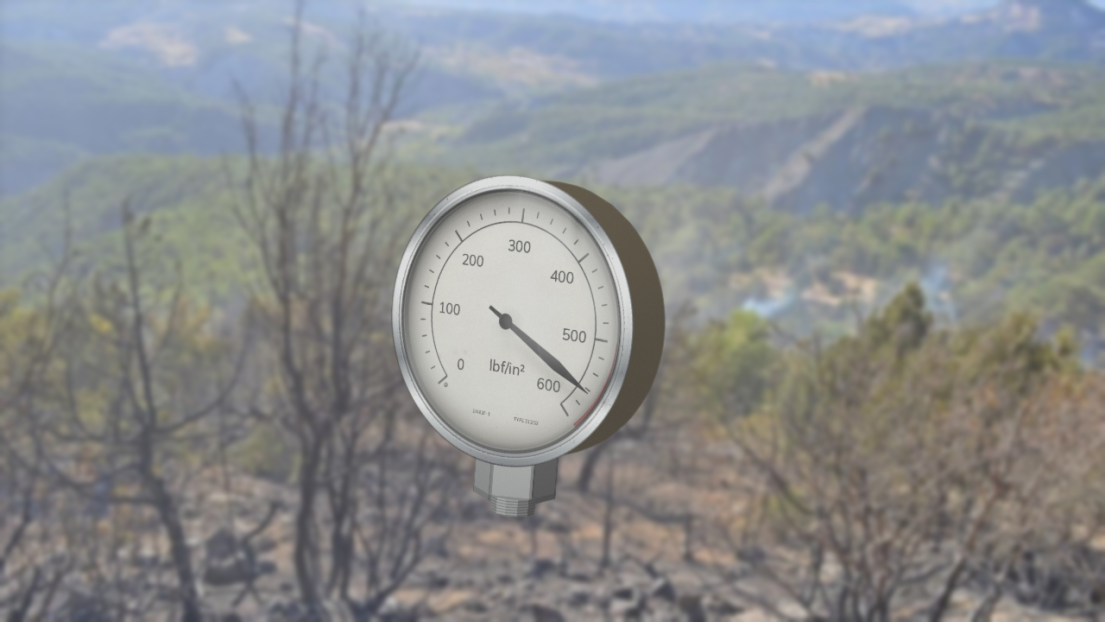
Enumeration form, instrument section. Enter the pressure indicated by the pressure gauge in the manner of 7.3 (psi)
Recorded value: 560 (psi)
